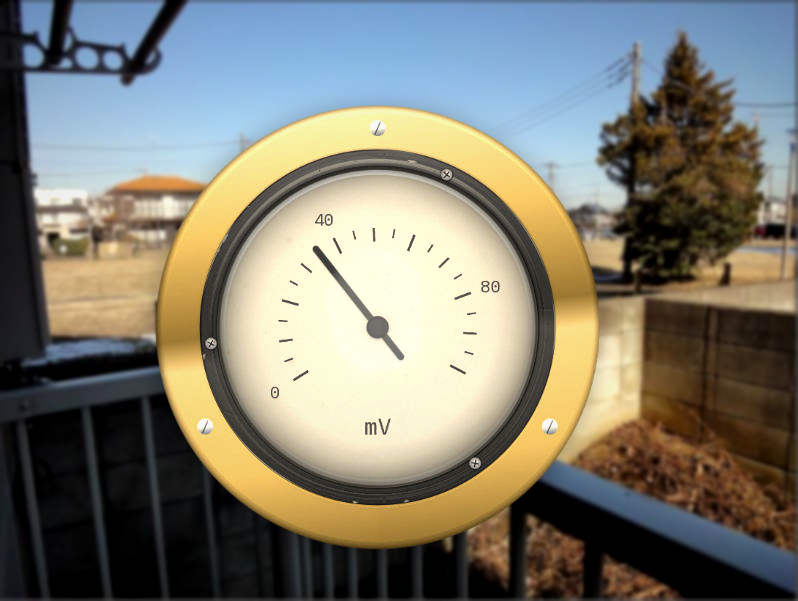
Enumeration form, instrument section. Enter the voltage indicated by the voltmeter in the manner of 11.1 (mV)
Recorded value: 35 (mV)
